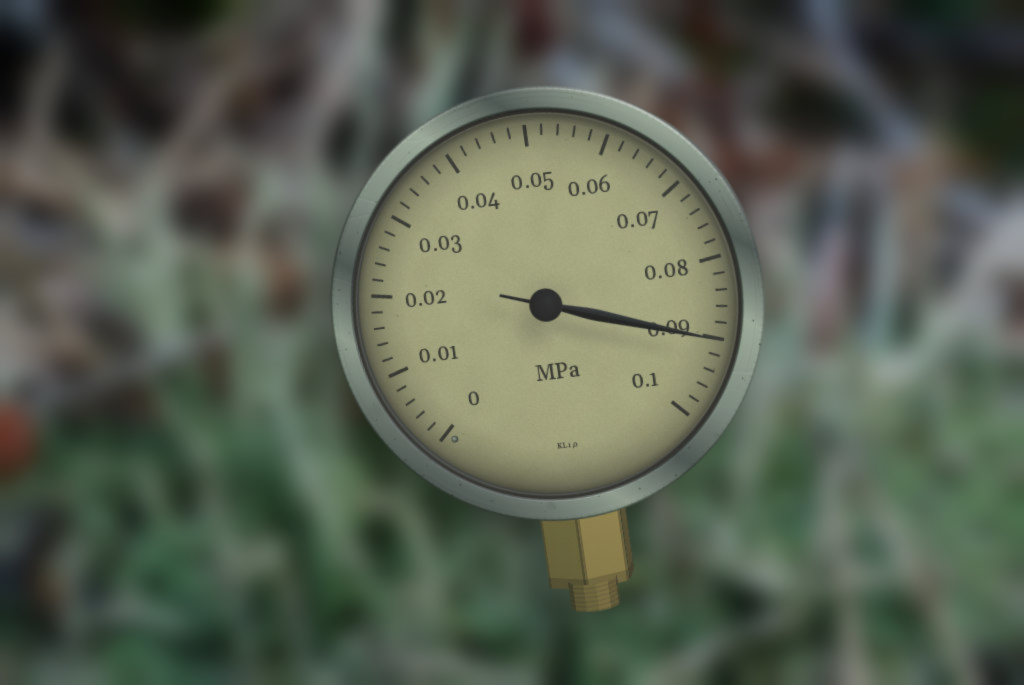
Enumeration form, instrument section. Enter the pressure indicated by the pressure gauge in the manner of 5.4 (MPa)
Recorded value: 0.09 (MPa)
